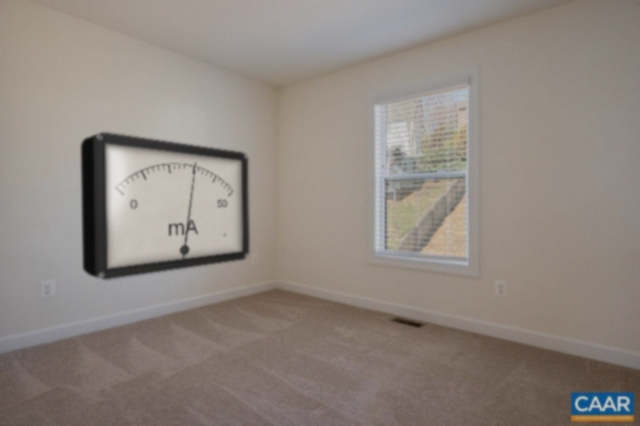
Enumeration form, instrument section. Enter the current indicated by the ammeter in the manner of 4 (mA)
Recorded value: 30 (mA)
